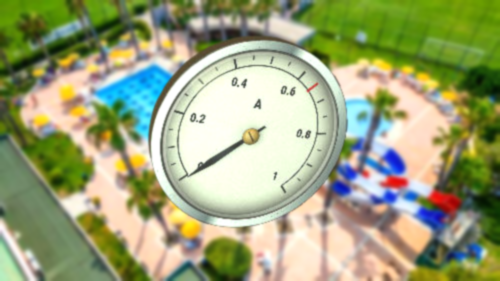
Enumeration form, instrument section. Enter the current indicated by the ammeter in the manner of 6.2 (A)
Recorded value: 0 (A)
